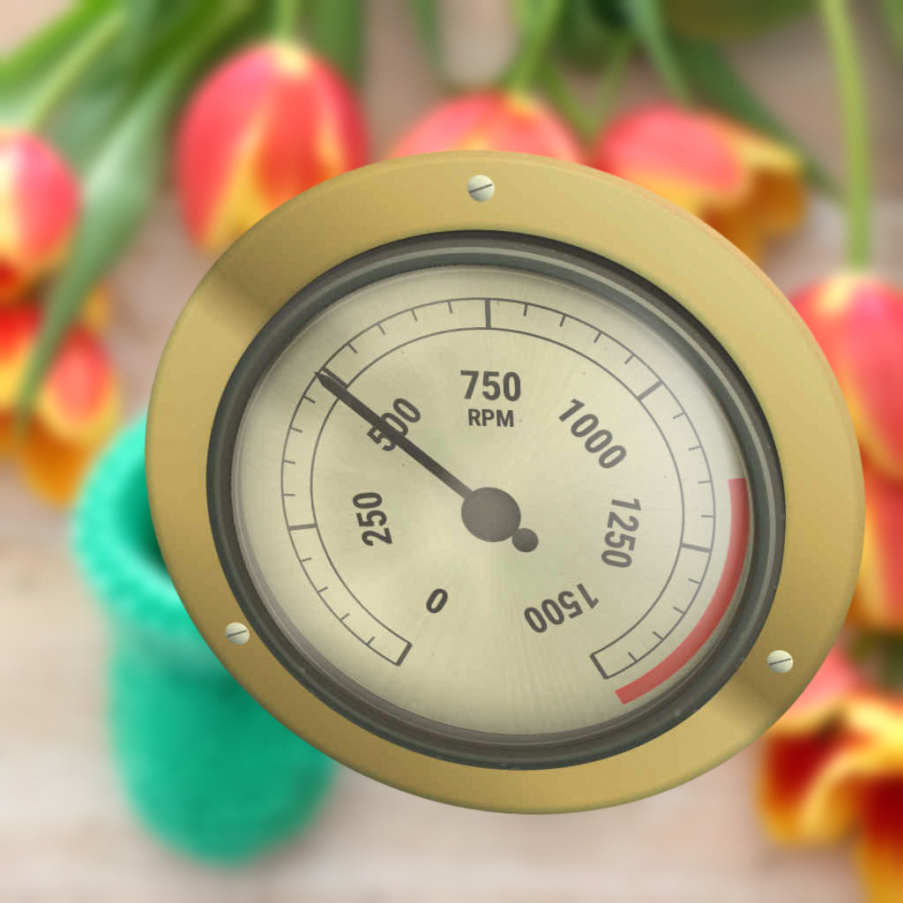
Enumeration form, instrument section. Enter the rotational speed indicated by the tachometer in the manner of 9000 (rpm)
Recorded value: 500 (rpm)
